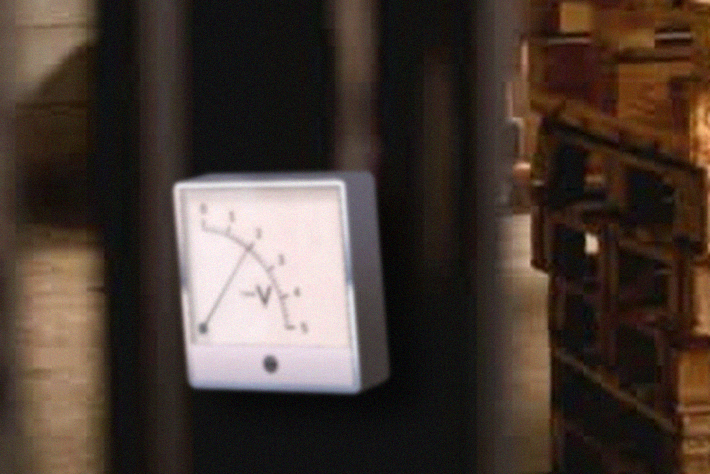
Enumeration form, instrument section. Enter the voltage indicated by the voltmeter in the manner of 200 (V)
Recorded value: 2 (V)
